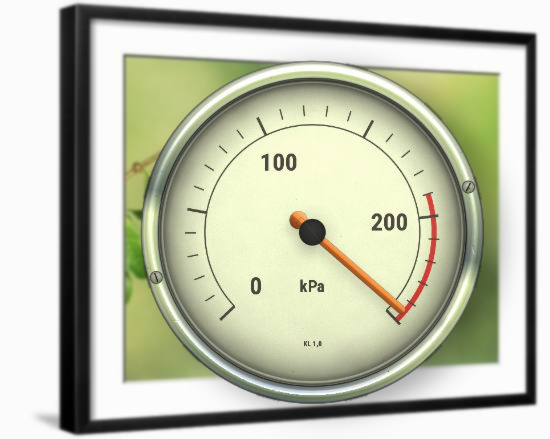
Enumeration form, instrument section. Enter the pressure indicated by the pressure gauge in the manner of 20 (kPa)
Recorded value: 245 (kPa)
